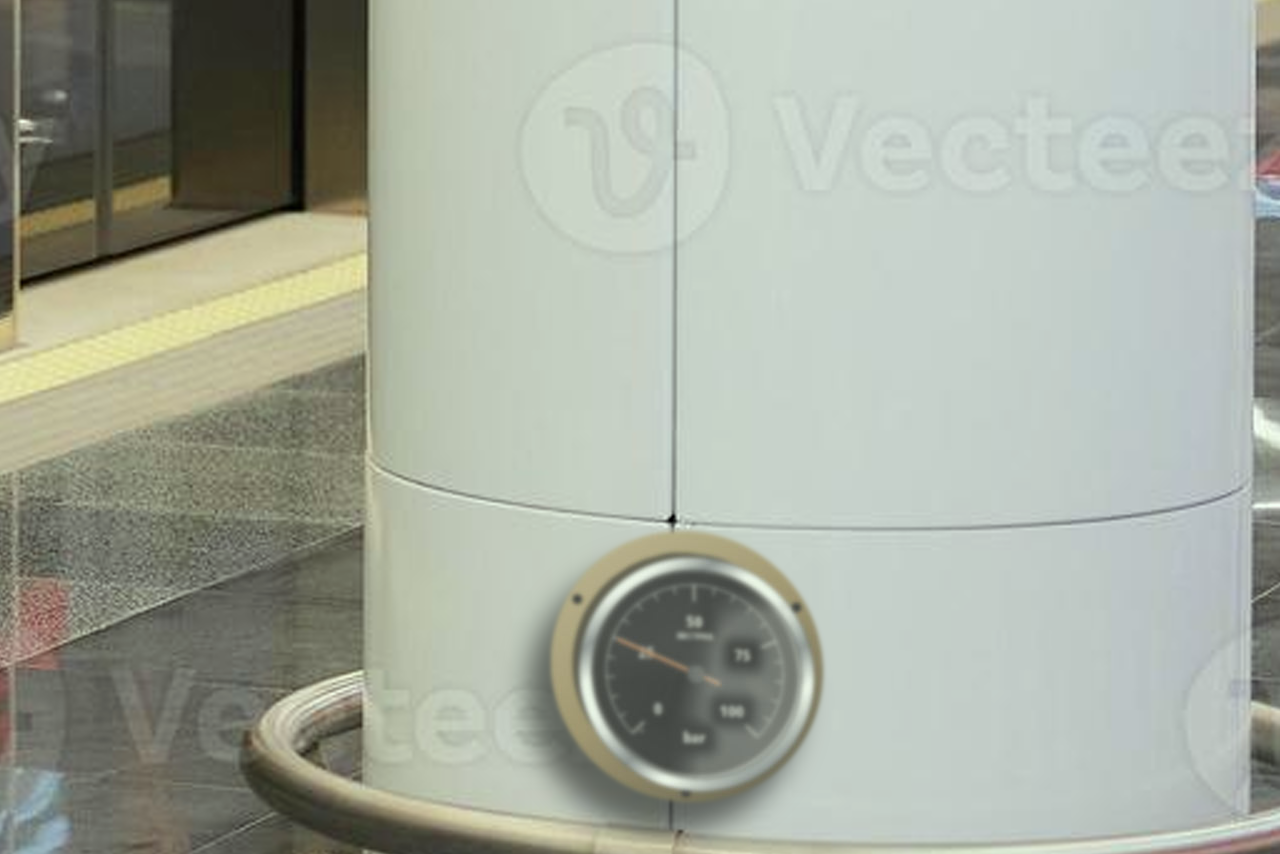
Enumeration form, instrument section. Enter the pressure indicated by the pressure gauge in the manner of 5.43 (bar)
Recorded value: 25 (bar)
